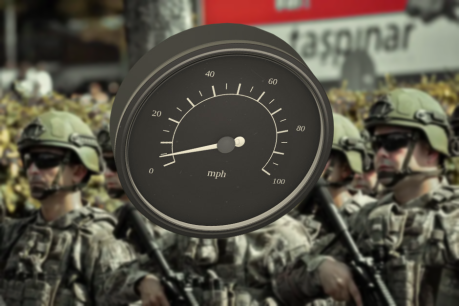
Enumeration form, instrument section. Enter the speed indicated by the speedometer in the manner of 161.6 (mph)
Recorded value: 5 (mph)
